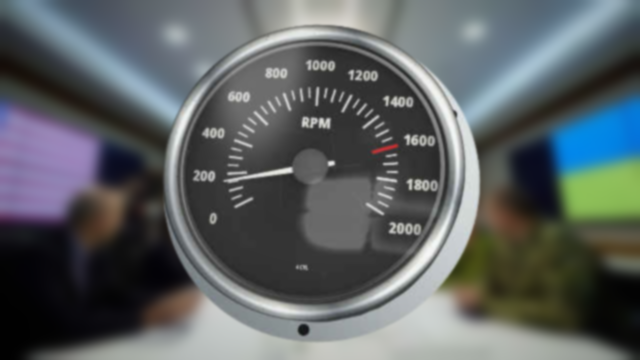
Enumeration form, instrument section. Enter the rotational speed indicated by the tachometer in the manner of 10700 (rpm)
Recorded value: 150 (rpm)
